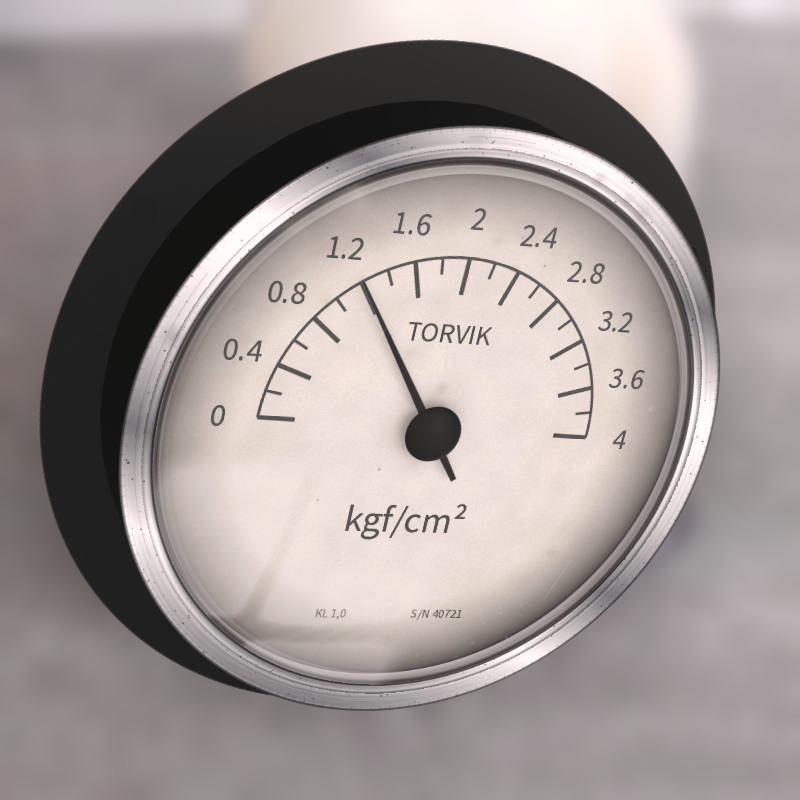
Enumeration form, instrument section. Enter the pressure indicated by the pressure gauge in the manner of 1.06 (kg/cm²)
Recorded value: 1.2 (kg/cm²)
